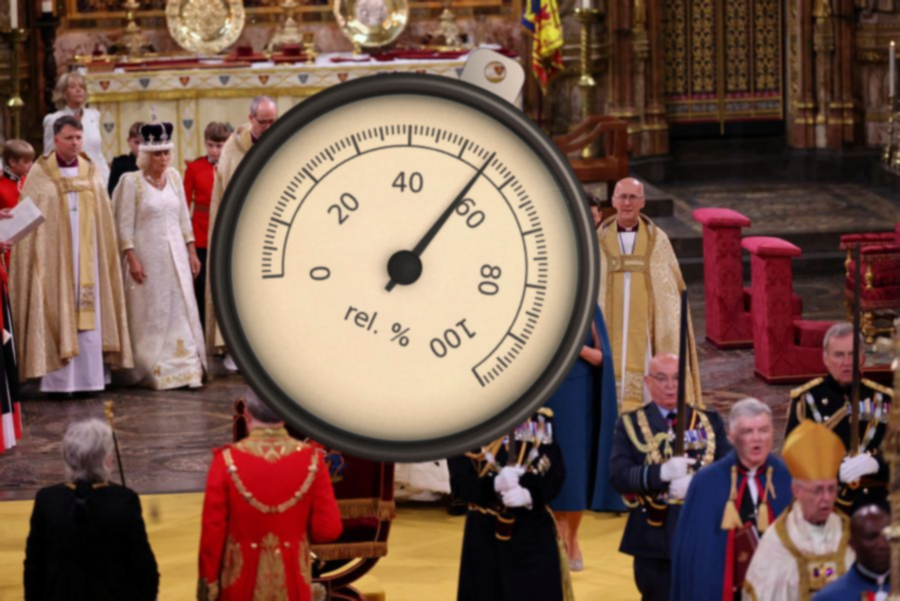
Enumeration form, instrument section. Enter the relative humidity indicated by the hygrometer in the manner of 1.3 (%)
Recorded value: 55 (%)
